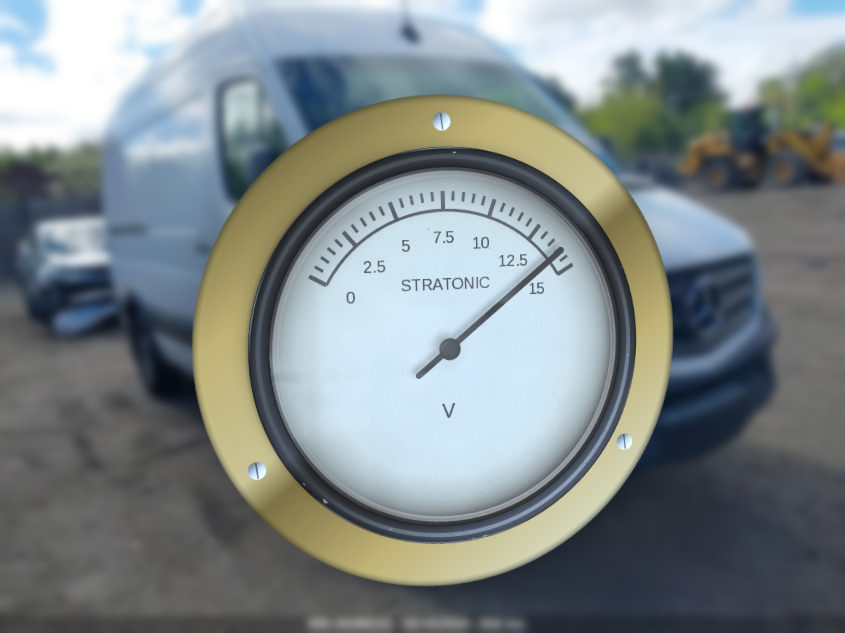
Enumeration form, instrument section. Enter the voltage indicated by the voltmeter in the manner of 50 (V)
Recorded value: 14 (V)
